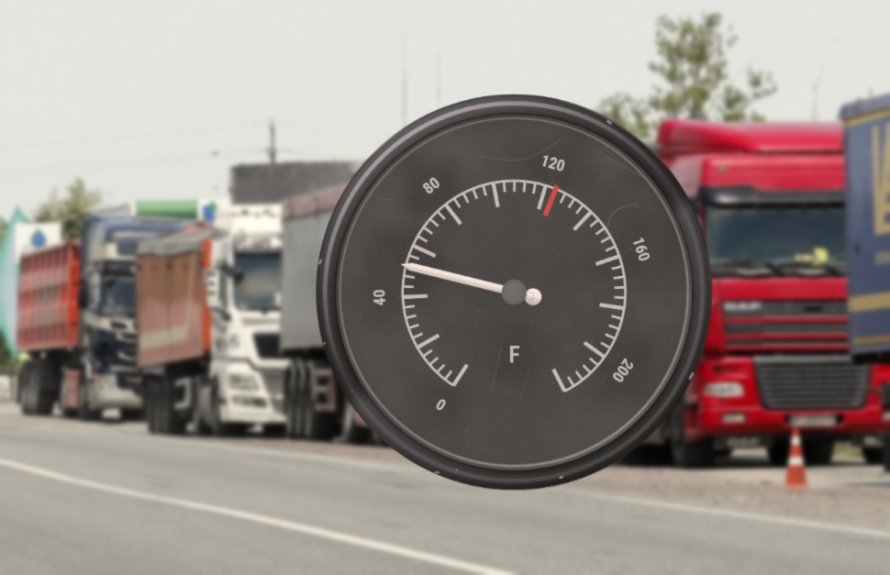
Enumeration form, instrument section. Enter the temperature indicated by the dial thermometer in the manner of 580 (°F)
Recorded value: 52 (°F)
